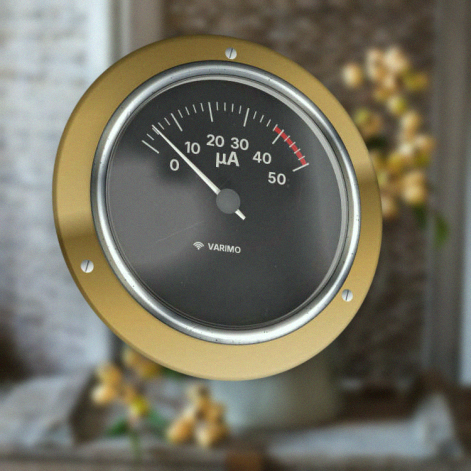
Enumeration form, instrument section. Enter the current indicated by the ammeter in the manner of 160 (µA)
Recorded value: 4 (µA)
